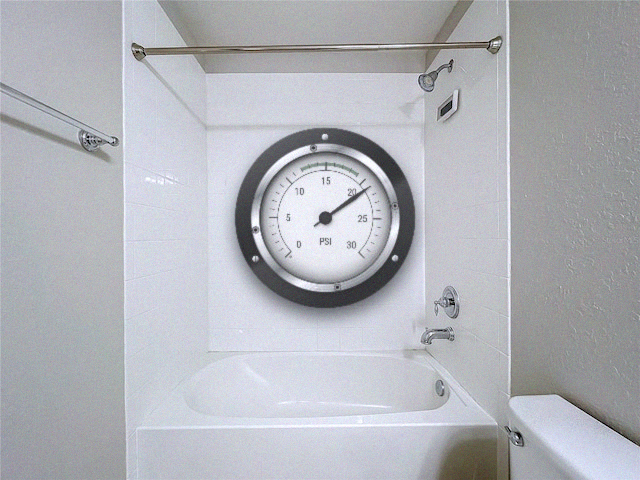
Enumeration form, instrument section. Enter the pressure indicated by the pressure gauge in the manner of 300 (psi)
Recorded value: 21 (psi)
